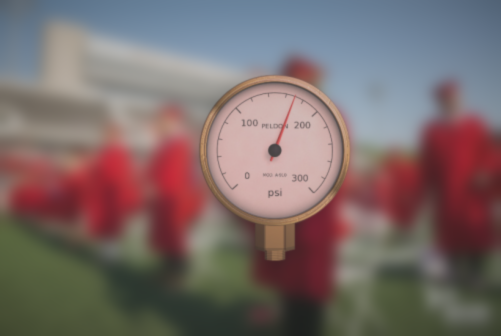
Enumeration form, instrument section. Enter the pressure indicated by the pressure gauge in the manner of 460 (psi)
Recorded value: 170 (psi)
